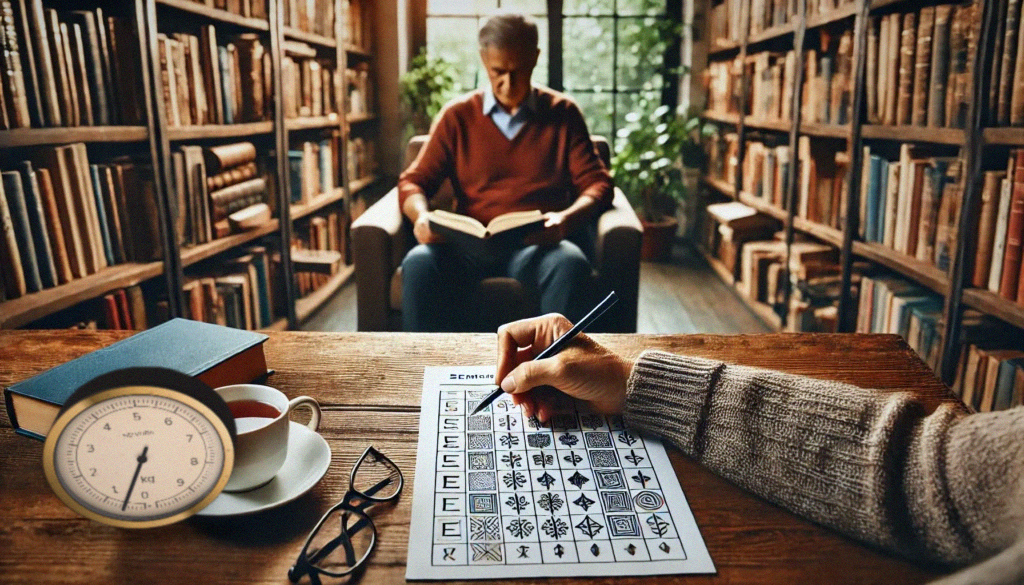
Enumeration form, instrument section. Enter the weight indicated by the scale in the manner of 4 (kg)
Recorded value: 0.5 (kg)
